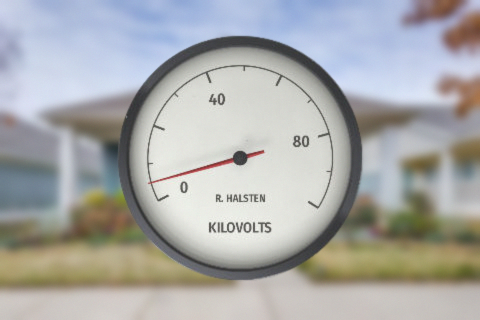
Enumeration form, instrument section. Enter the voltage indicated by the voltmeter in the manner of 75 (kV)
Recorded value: 5 (kV)
